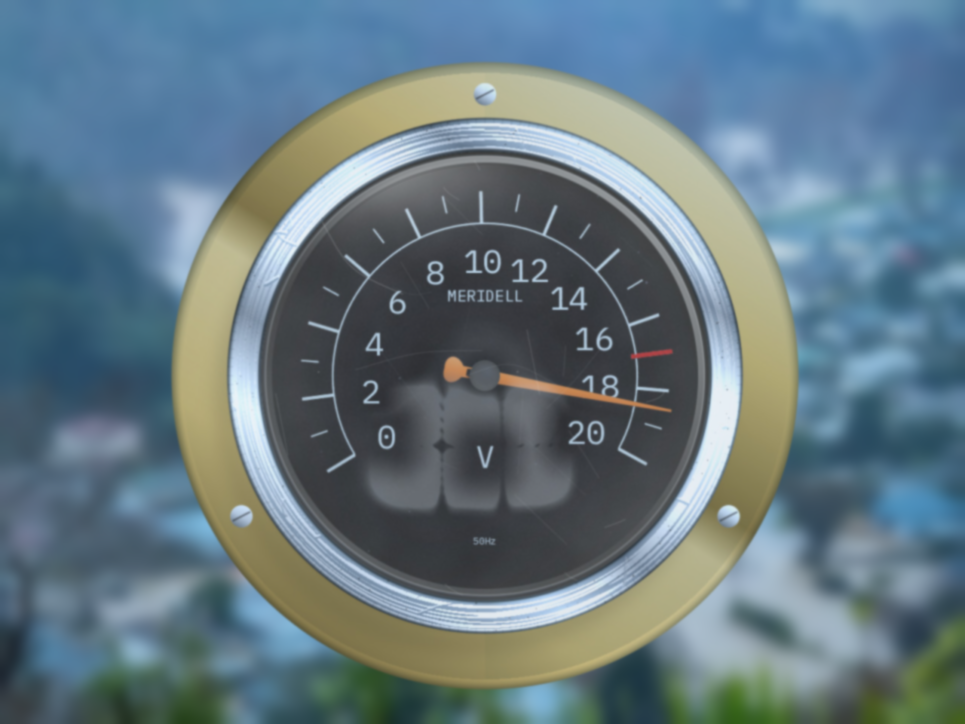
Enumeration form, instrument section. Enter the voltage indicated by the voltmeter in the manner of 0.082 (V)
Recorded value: 18.5 (V)
